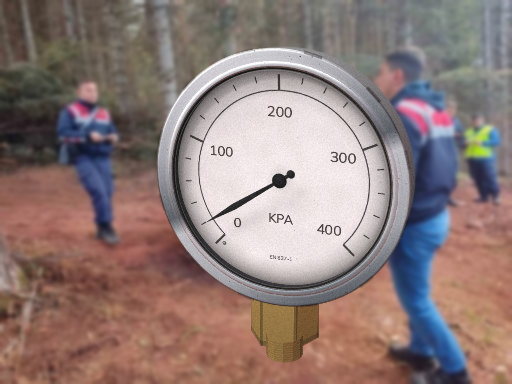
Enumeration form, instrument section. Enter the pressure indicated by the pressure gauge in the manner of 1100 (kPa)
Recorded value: 20 (kPa)
